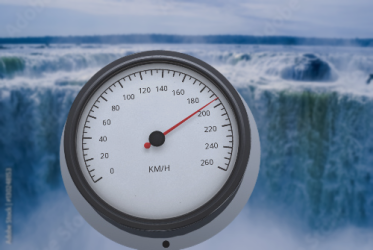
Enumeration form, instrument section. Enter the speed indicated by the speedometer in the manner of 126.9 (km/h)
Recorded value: 195 (km/h)
